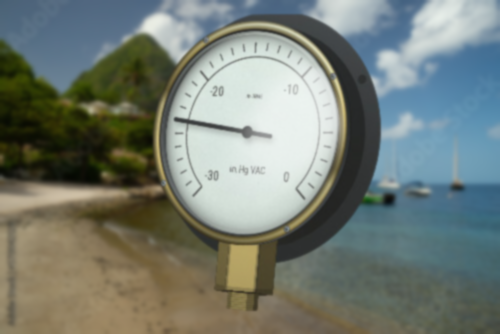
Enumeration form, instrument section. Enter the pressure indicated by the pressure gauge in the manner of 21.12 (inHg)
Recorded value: -24 (inHg)
